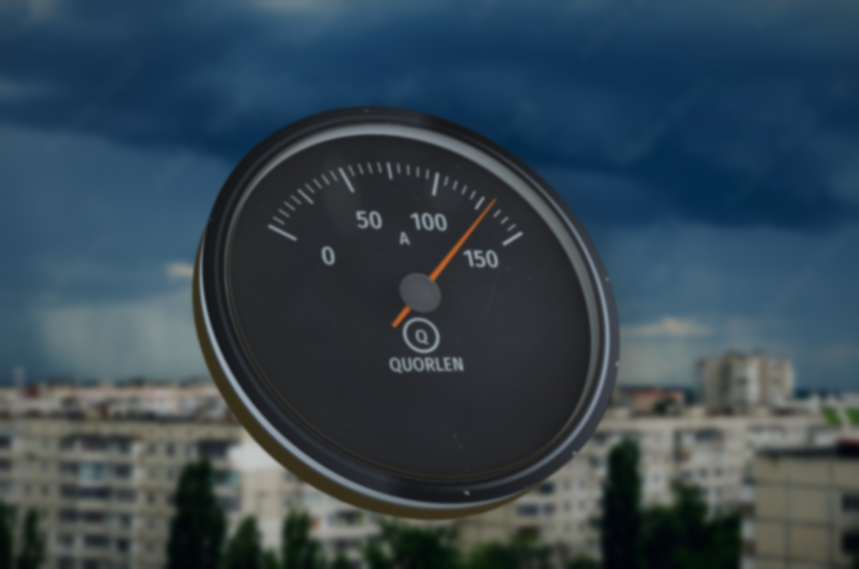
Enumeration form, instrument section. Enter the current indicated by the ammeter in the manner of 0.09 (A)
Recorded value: 130 (A)
